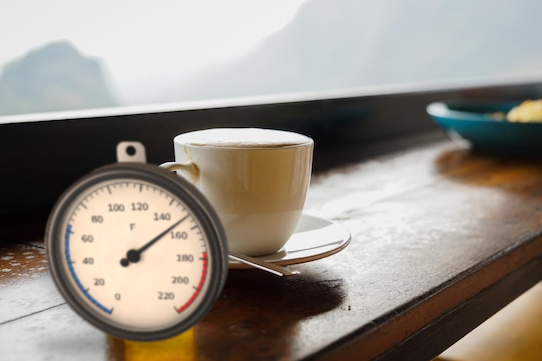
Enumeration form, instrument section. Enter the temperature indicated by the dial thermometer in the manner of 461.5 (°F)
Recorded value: 152 (°F)
